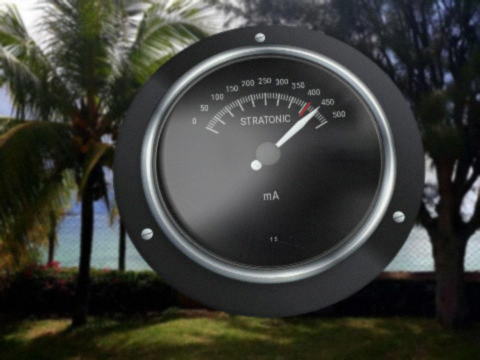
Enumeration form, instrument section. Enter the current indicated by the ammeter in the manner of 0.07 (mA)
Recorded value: 450 (mA)
